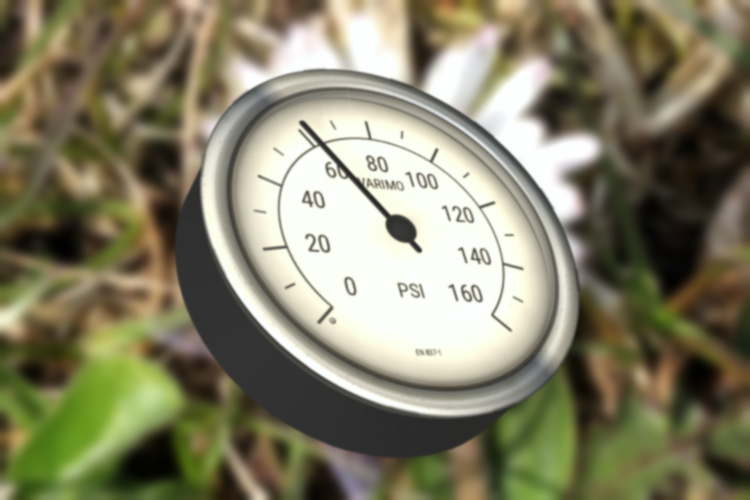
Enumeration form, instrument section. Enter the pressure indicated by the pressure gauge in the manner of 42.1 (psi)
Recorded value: 60 (psi)
